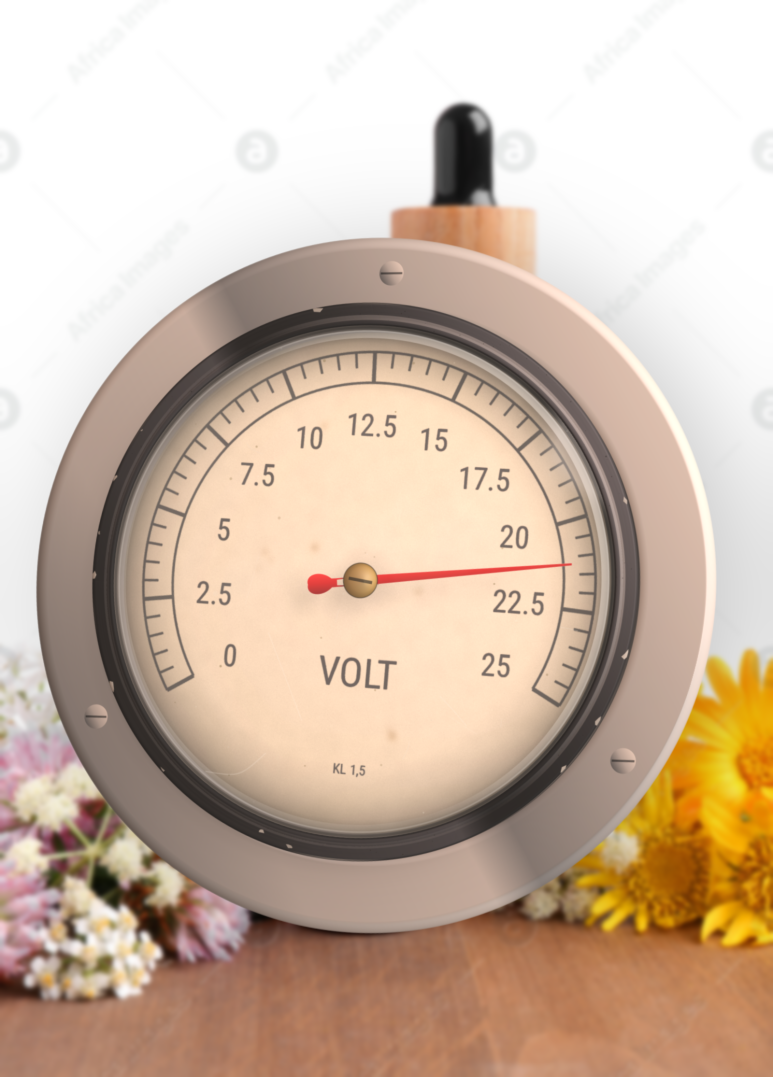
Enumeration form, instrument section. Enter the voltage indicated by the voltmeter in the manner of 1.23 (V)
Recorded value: 21.25 (V)
